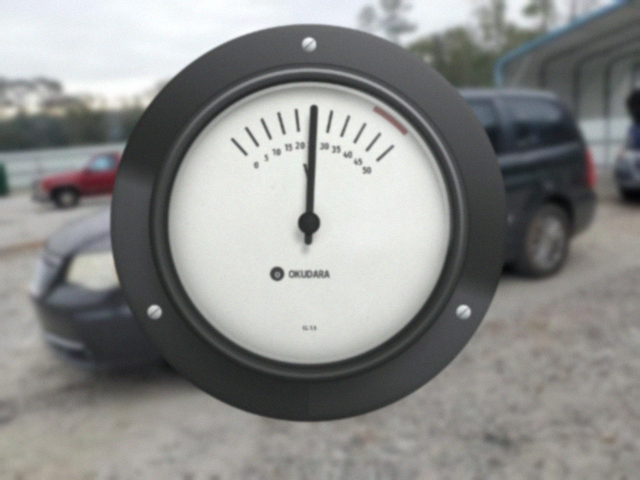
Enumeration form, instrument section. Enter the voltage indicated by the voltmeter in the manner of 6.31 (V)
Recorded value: 25 (V)
